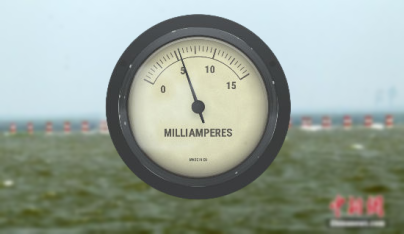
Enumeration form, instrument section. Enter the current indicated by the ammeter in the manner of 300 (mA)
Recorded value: 5.5 (mA)
